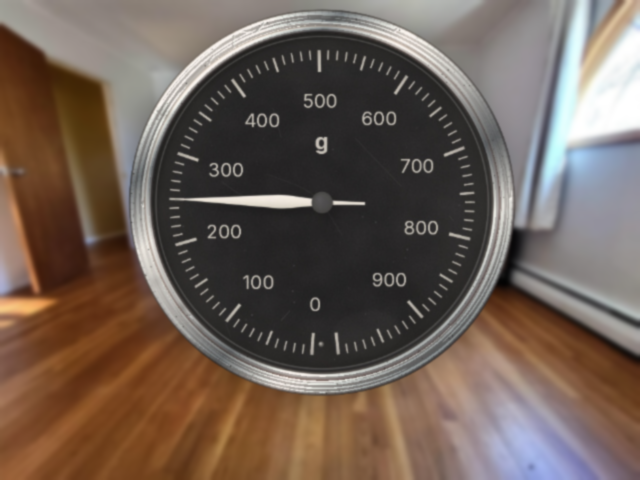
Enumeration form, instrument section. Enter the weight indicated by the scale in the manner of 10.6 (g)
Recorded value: 250 (g)
